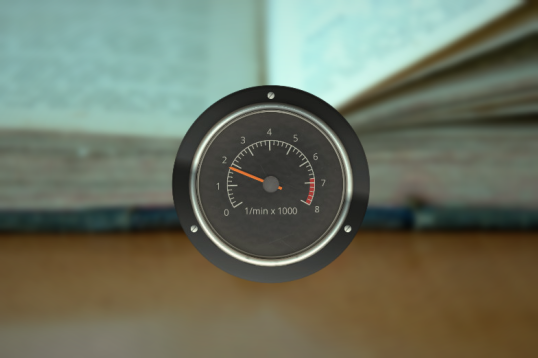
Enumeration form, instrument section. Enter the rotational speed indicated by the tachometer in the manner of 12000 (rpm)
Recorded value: 1800 (rpm)
